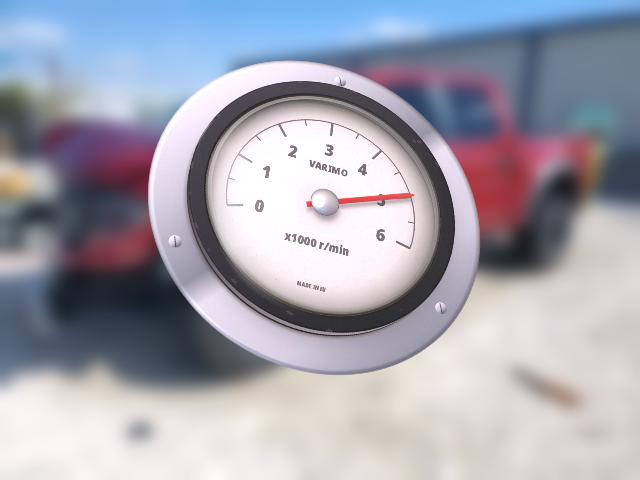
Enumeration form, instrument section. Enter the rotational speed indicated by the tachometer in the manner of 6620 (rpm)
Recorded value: 5000 (rpm)
